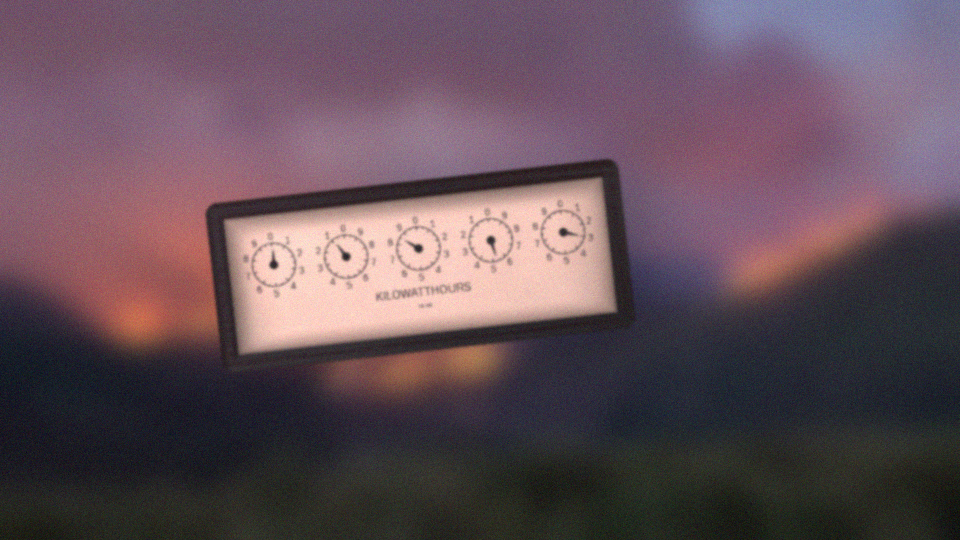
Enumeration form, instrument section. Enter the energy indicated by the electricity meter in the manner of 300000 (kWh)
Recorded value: 853 (kWh)
